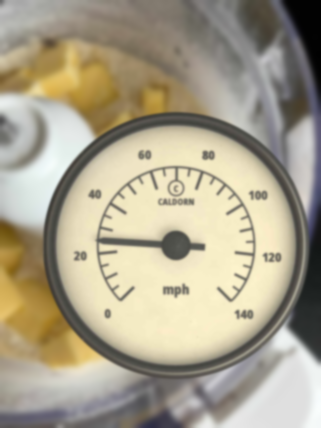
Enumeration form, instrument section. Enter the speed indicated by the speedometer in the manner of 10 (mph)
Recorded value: 25 (mph)
